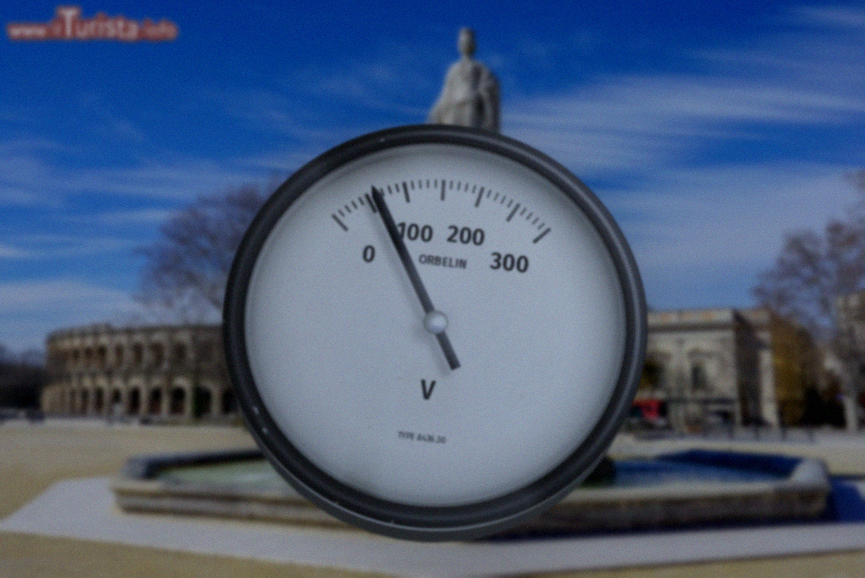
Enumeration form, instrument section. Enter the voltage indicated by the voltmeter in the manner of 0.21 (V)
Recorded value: 60 (V)
